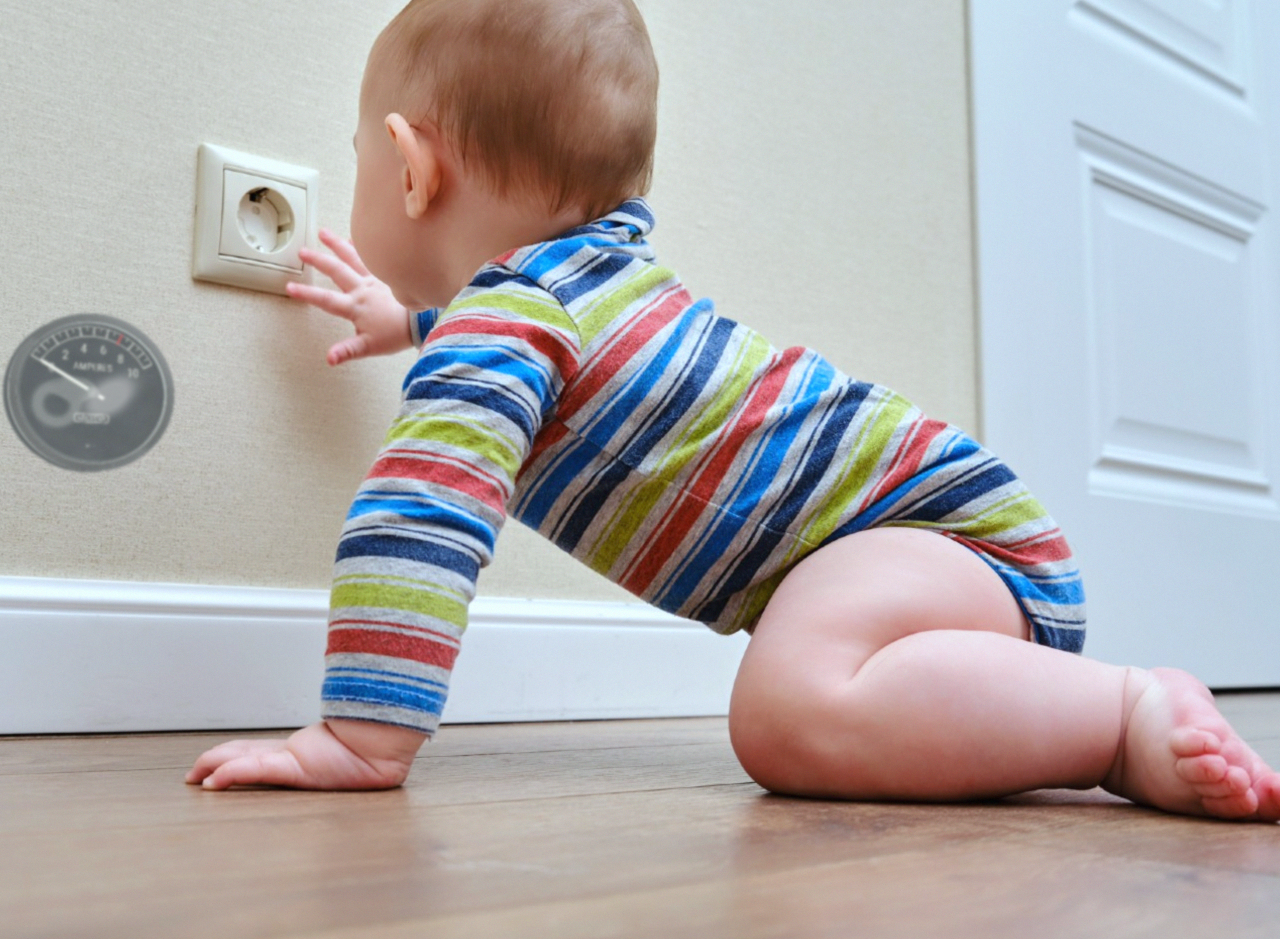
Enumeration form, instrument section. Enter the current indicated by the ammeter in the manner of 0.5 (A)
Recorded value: 0 (A)
